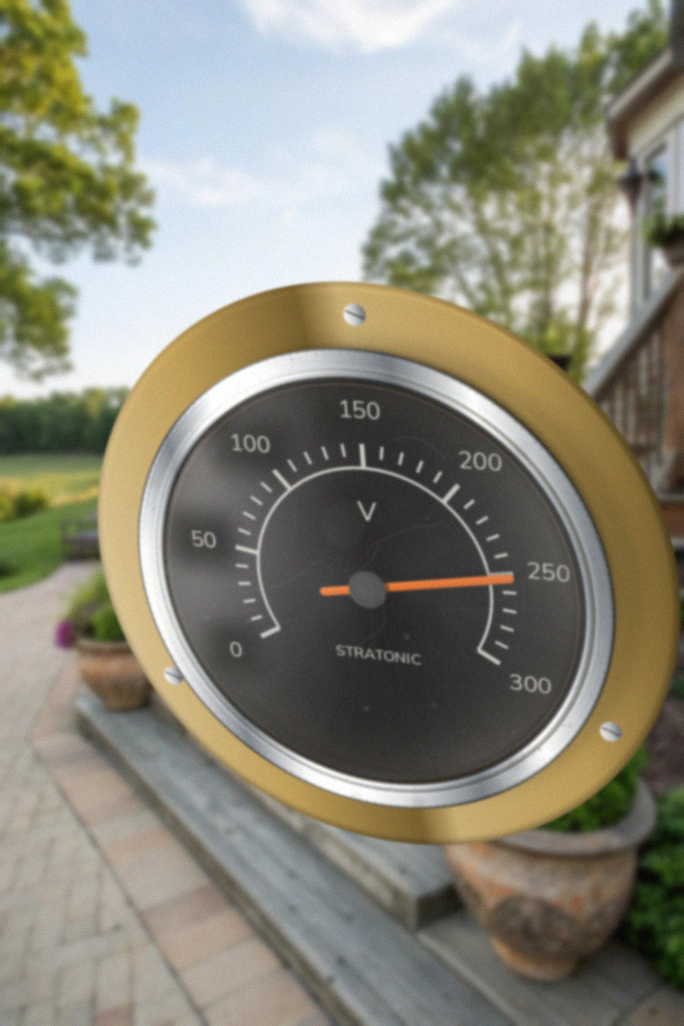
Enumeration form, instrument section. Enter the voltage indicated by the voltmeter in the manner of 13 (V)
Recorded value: 250 (V)
